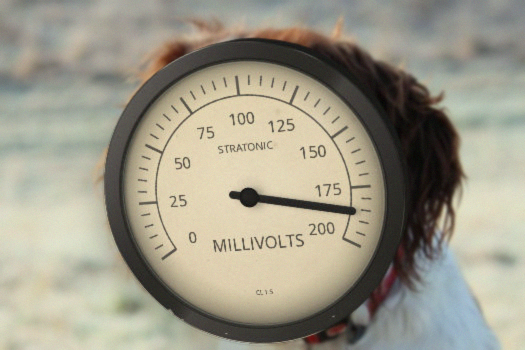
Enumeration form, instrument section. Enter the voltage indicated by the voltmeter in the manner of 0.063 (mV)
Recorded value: 185 (mV)
